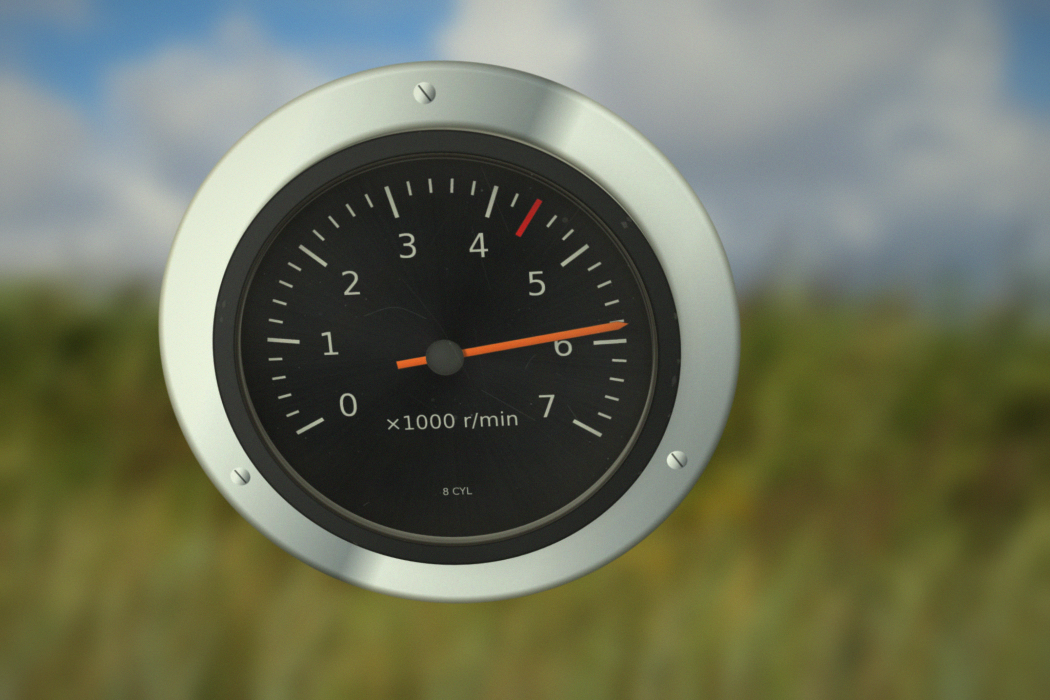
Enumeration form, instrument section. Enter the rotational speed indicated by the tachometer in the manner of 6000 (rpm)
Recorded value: 5800 (rpm)
